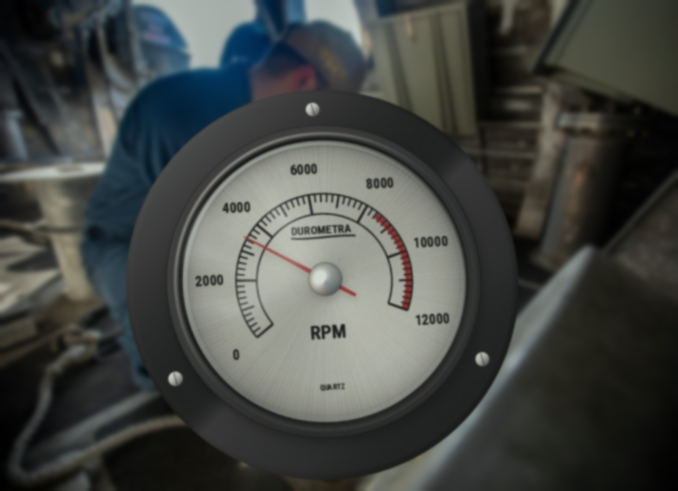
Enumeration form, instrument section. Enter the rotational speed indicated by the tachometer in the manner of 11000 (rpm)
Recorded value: 3400 (rpm)
